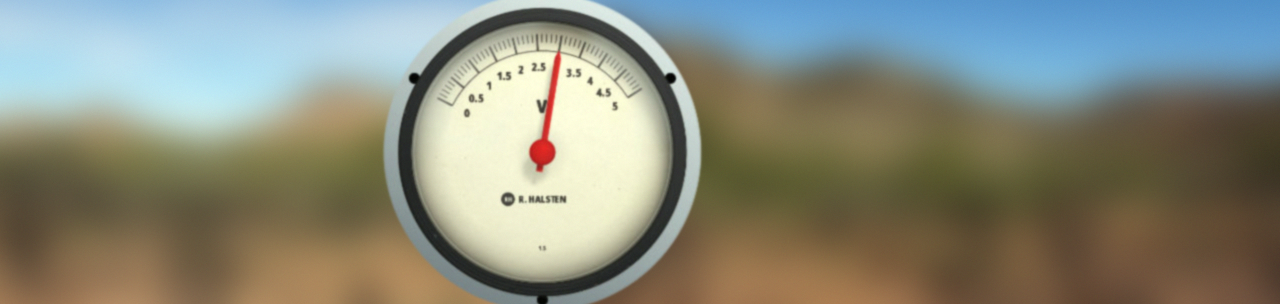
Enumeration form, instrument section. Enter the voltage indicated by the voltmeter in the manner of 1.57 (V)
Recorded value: 3 (V)
